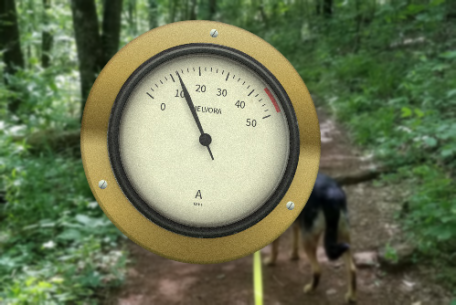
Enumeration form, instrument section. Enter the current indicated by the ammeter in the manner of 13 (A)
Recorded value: 12 (A)
